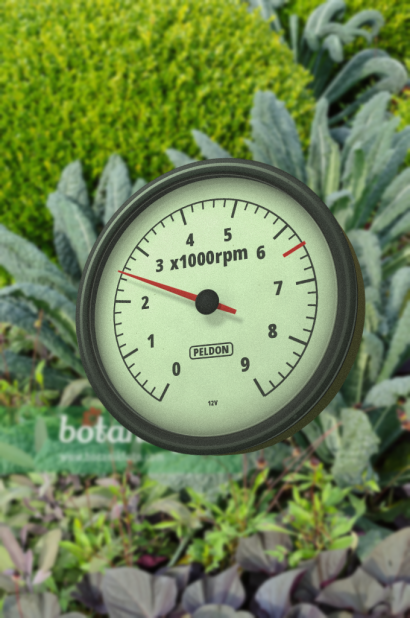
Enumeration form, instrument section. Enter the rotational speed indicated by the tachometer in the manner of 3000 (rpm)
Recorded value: 2500 (rpm)
